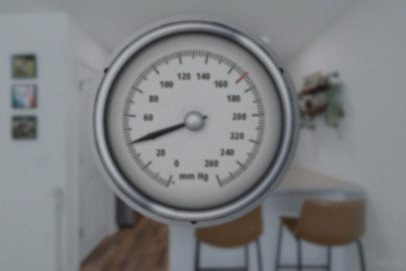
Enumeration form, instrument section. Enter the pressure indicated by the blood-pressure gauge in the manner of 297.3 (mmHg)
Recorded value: 40 (mmHg)
